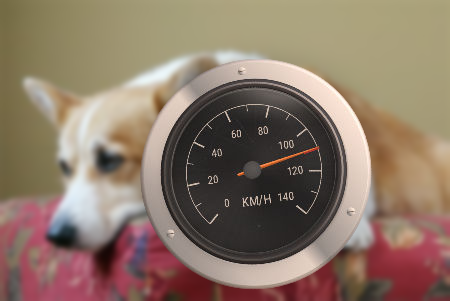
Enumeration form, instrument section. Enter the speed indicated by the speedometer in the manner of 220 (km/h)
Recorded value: 110 (km/h)
